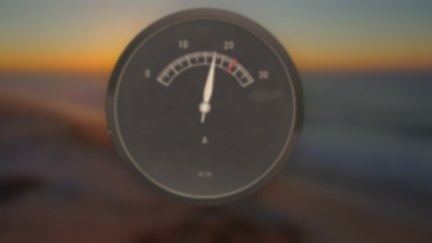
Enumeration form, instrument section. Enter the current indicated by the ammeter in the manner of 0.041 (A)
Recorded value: 17.5 (A)
